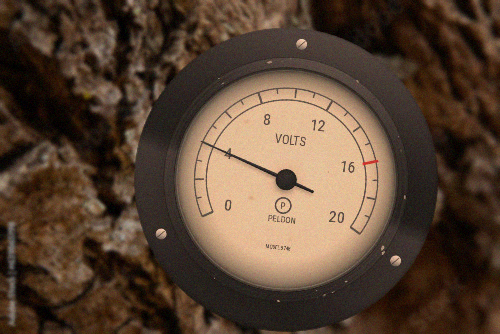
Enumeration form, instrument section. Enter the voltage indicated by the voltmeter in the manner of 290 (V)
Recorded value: 4 (V)
